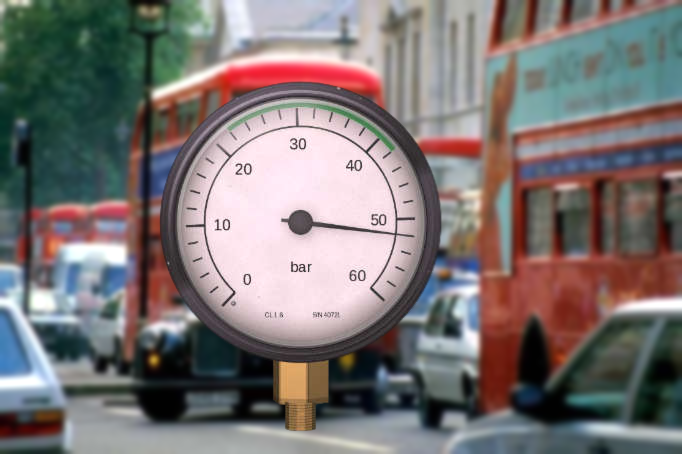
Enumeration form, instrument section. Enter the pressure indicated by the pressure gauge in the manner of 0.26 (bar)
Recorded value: 52 (bar)
